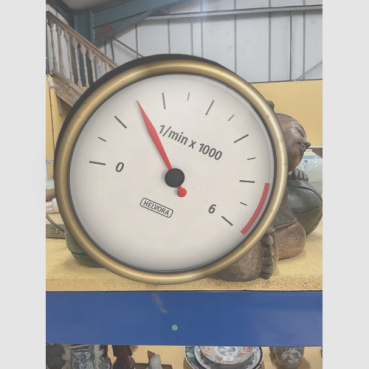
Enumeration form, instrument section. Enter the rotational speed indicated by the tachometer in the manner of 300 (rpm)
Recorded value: 1500 (rpm)
